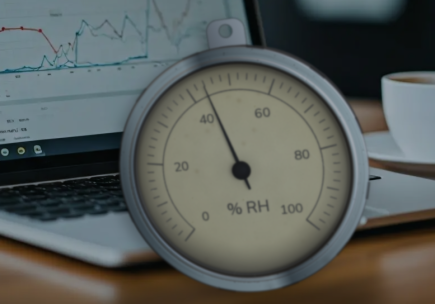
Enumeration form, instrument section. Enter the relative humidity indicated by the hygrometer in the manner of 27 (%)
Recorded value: 44 (%)
